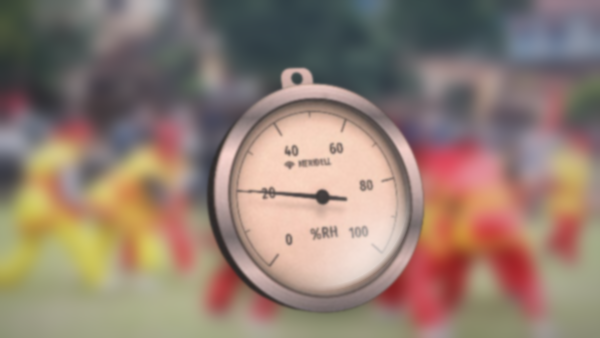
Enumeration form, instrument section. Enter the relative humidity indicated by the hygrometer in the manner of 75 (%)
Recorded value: 20 (%)
